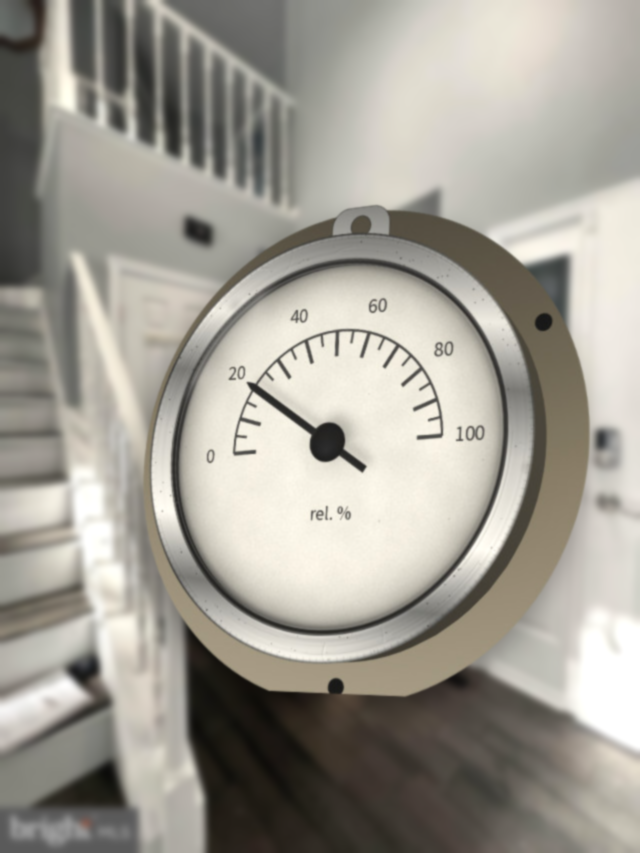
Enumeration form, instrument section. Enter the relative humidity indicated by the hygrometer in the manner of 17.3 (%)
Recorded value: 20 (%)
